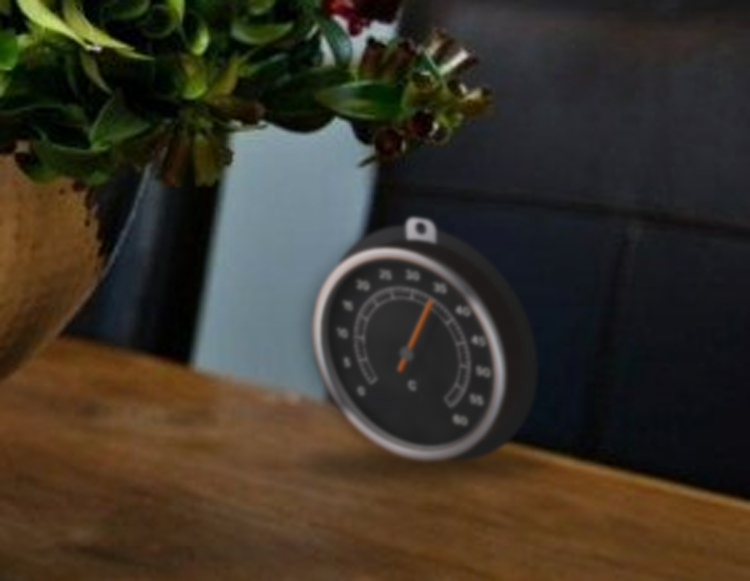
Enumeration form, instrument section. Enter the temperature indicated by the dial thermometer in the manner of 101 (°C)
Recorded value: 35 (°C)
